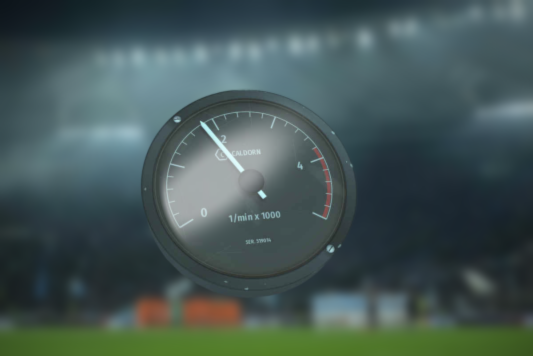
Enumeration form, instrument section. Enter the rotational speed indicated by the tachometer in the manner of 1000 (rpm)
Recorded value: 1800 (rpm)
